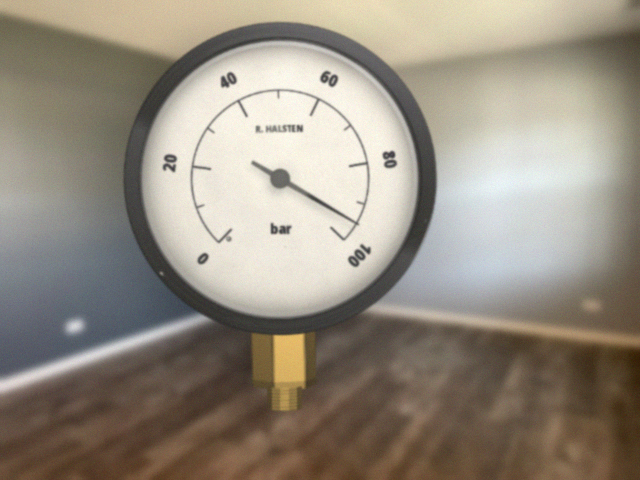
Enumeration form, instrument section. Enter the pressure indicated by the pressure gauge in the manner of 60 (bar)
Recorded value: 95 (bar)
